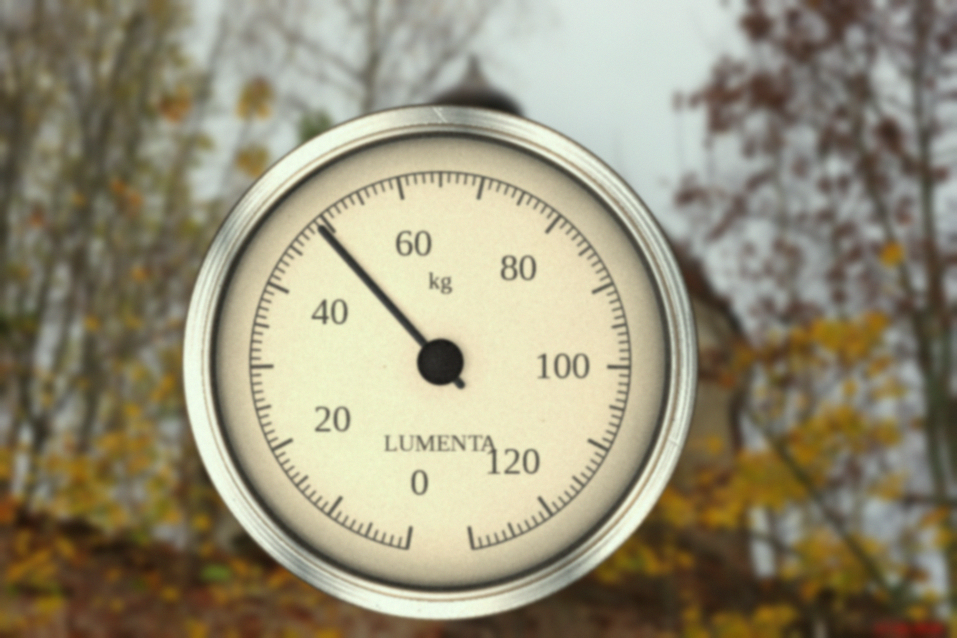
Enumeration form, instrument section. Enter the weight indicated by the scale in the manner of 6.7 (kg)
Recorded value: 49 (kg)
